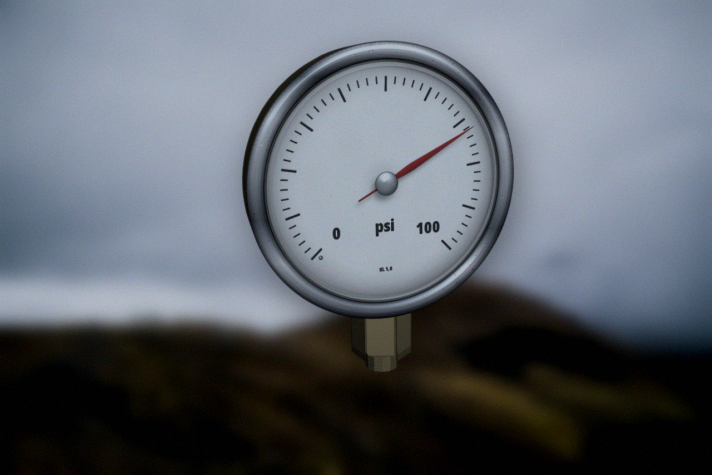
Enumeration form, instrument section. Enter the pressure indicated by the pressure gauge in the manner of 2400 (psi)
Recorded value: 72 (psi)
